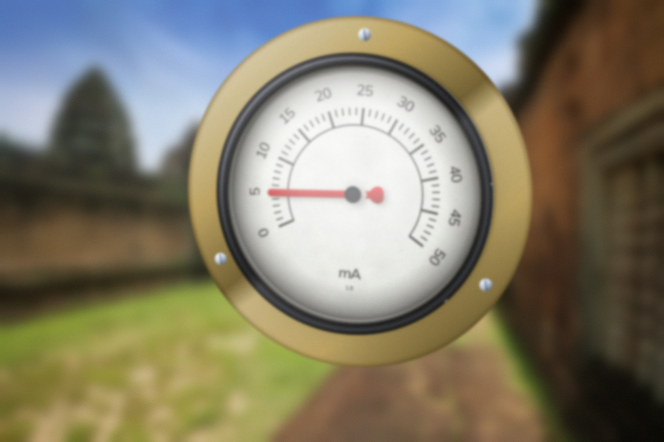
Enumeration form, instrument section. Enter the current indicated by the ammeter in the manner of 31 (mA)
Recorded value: 5 (mA)
